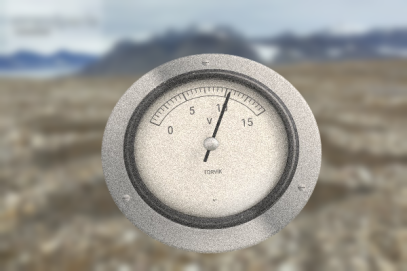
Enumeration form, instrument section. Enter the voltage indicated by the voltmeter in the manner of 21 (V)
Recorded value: 10.5 (V)
